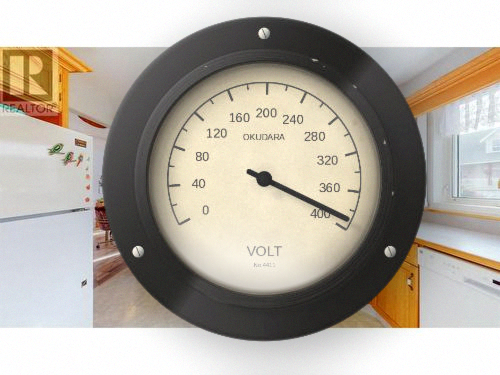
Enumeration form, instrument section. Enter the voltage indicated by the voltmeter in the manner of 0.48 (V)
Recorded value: 390 (V)
